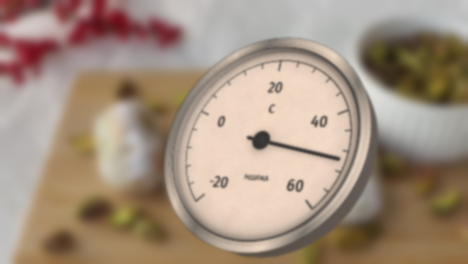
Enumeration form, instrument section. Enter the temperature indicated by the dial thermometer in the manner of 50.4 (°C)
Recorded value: 50 (°C)
